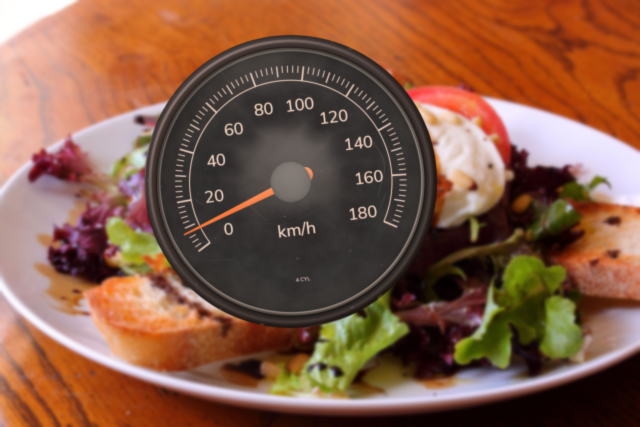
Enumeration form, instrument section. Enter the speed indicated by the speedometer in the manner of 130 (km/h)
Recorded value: 8 (km/h)
